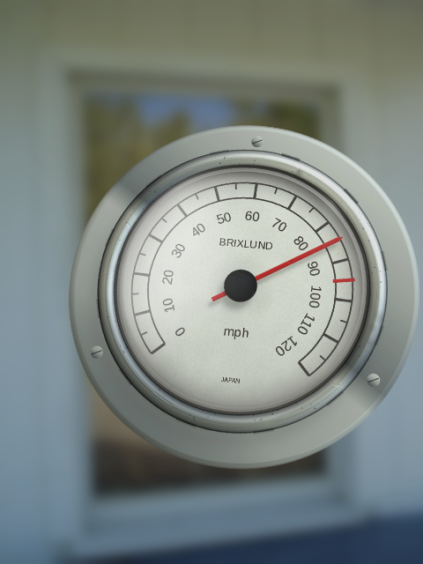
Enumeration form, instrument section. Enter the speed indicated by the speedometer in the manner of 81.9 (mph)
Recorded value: 85 (mph)
